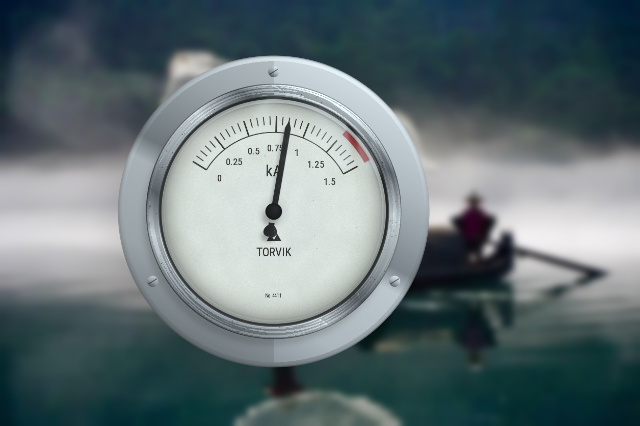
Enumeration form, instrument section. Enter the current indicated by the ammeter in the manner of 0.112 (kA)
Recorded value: 0.85 (kA)
